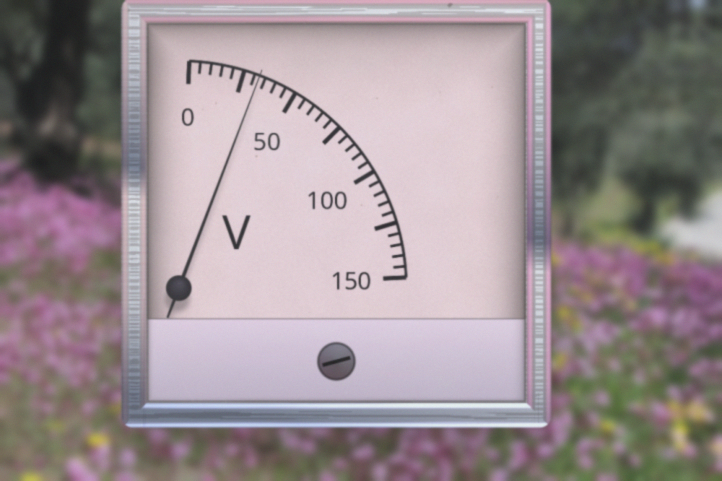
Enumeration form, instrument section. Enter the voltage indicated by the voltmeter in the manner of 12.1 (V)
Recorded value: 32.5 (V)
